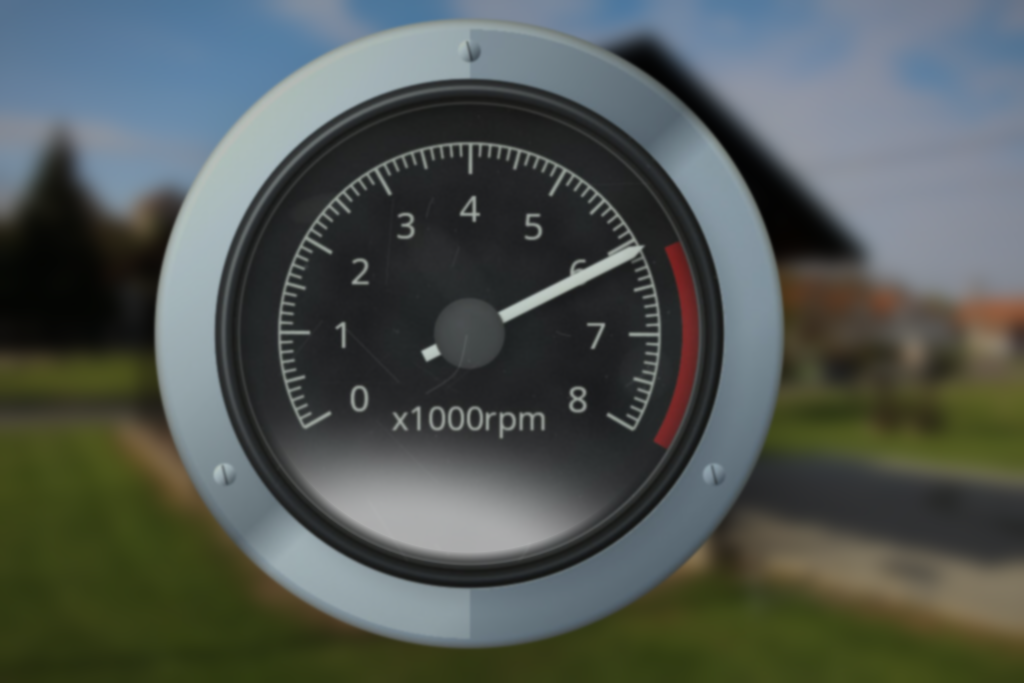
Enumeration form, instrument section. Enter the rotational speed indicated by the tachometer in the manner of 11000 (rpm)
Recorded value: 6100 (rpm)
